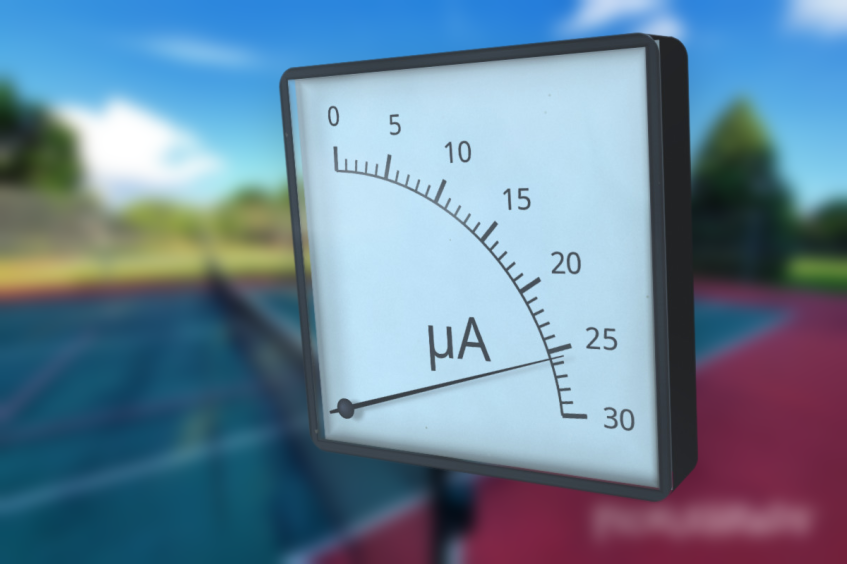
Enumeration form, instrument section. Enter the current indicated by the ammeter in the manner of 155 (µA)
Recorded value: 25.5 (µA)
